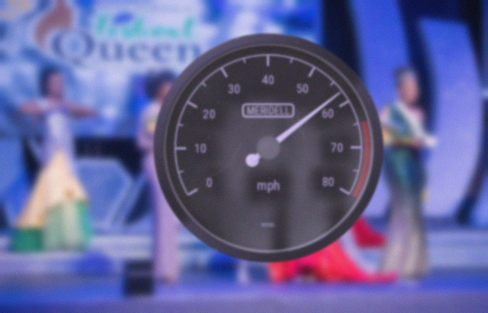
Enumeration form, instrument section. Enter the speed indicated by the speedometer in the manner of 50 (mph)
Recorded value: 57.5 (mph)
